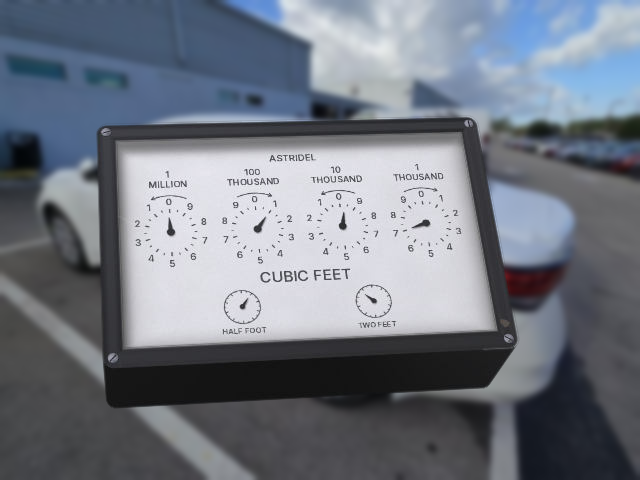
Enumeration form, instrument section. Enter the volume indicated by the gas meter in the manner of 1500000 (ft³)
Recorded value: 9700 (ft³)
